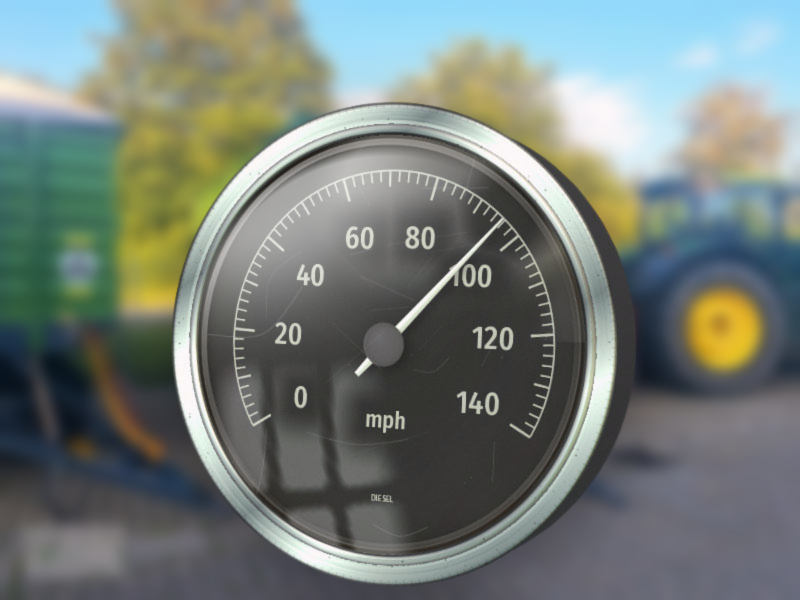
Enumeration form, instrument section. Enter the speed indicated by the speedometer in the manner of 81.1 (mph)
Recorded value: 96 (mph)
